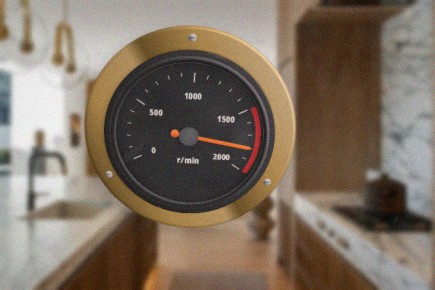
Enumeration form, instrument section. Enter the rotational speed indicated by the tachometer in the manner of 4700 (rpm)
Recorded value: 1800 (rpm)
